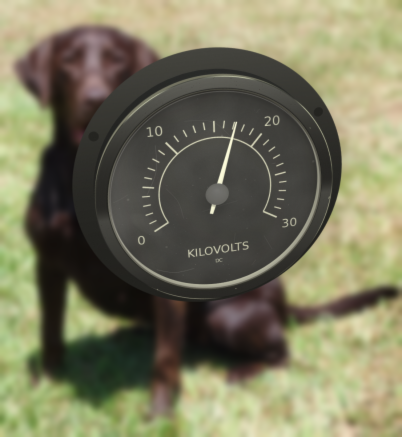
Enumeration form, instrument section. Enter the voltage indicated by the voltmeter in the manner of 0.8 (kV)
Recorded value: 17 (kV)
